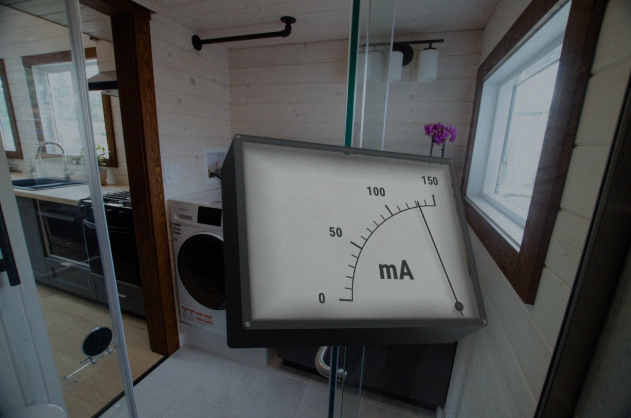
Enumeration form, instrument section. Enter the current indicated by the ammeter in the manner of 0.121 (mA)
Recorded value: 130 (mA)
